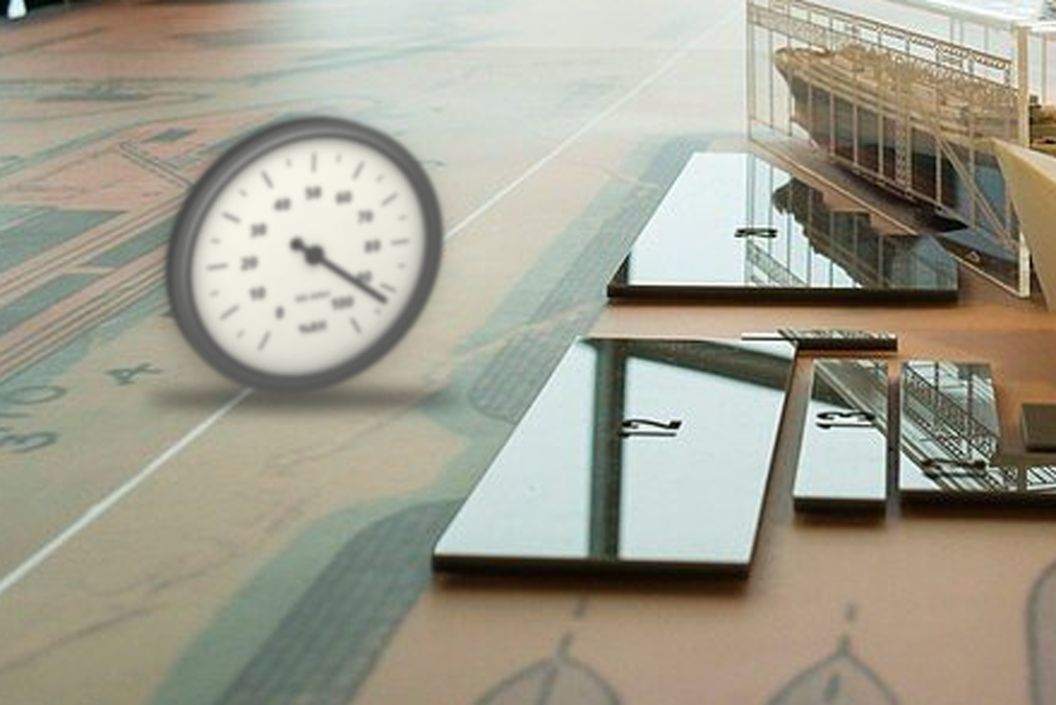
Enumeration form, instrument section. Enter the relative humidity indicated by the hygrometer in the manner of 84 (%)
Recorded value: 92.5 (%)
